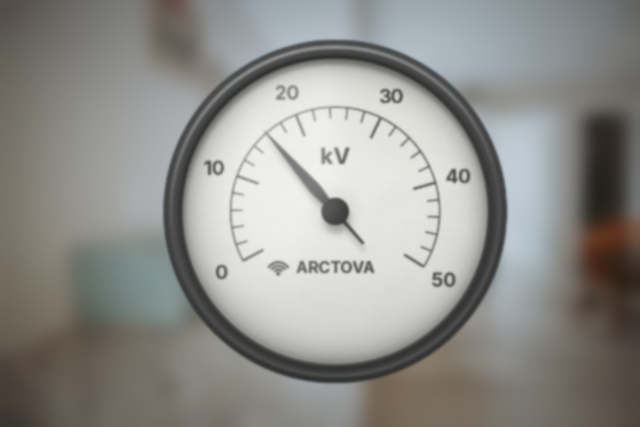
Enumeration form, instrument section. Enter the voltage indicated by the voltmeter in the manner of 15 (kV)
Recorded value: 16 (kV)
